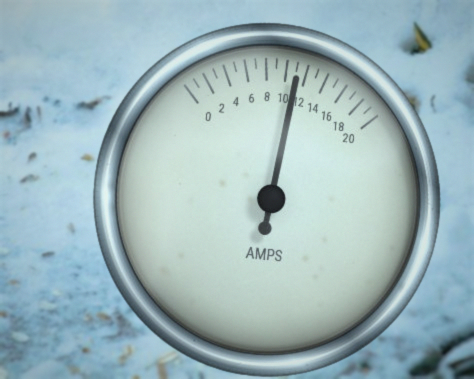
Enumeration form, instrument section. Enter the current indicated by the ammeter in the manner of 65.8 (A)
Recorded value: 11 (A)
